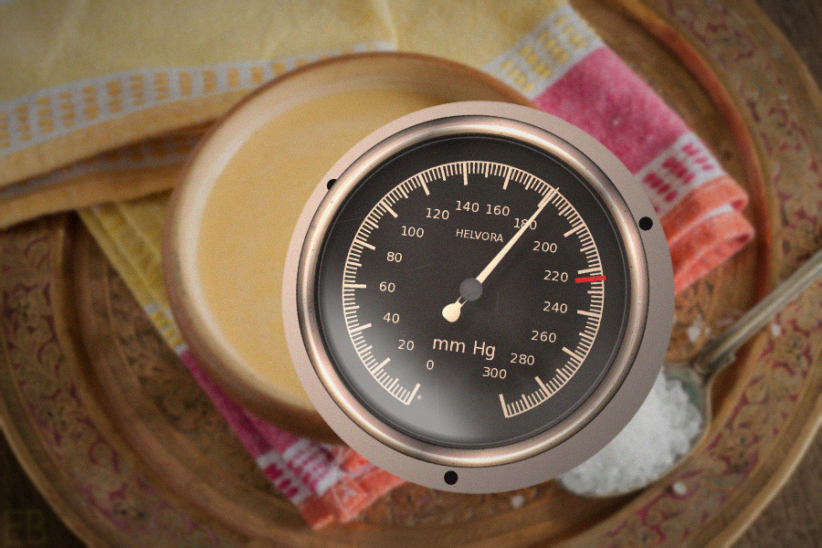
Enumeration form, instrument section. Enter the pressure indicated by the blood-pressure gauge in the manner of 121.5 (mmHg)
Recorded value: 182 (mmHg)
